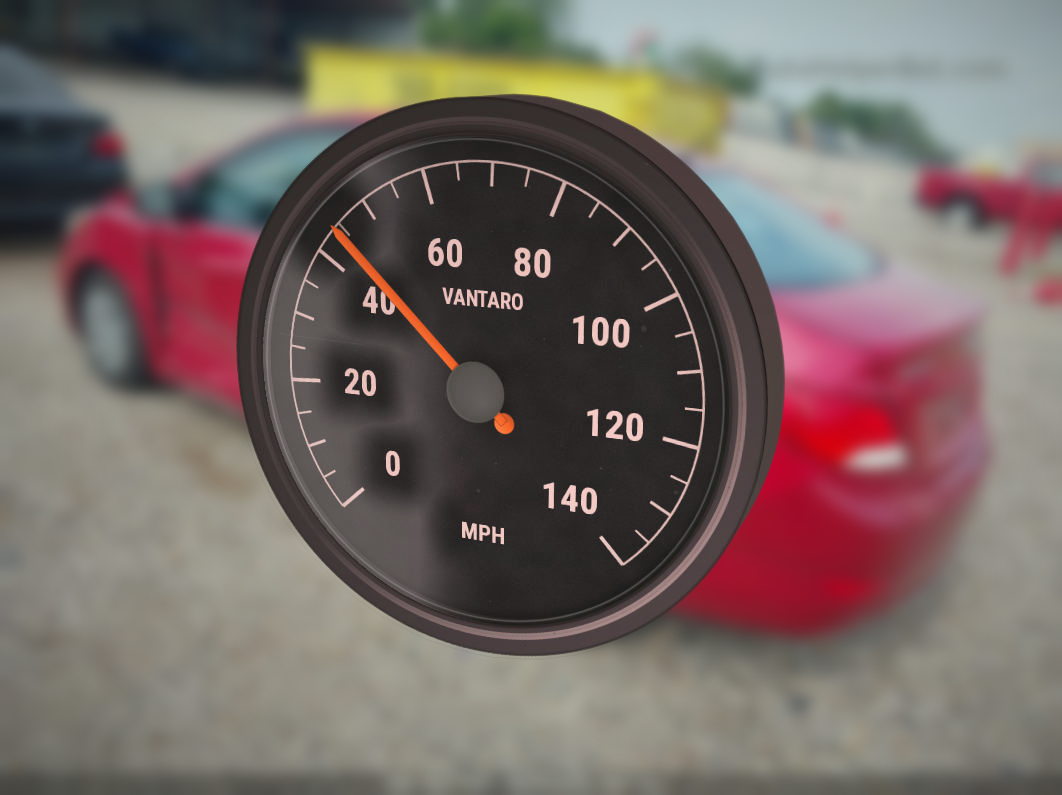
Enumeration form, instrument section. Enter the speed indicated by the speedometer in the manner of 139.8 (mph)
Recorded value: 45 (mph)
